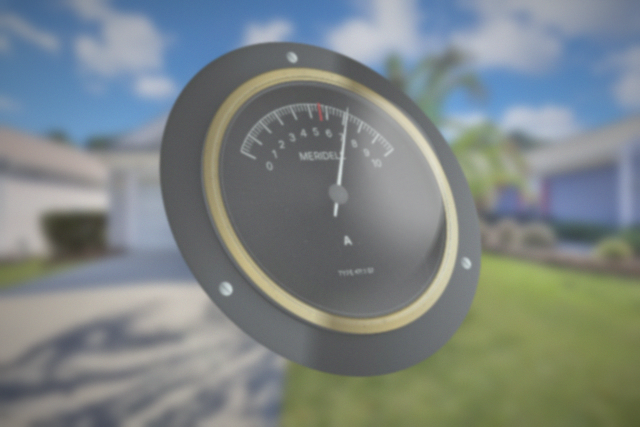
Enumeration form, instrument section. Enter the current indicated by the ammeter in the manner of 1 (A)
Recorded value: 7 (A)
